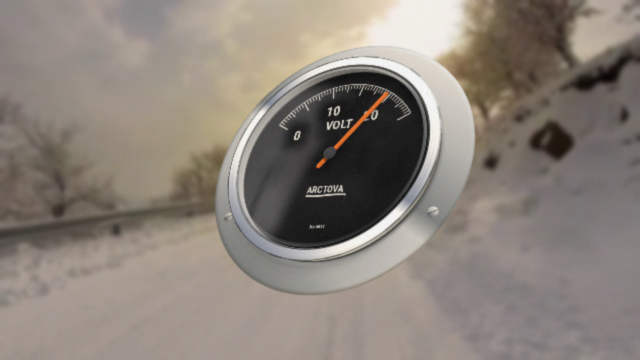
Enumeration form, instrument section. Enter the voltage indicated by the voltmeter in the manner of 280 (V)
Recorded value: 20 (V)
